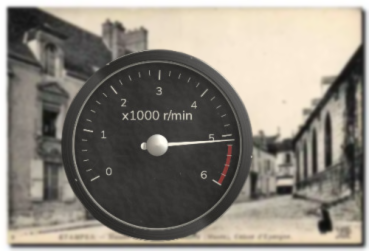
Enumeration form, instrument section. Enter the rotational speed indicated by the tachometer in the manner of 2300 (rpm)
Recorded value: 5100 (rpm)
